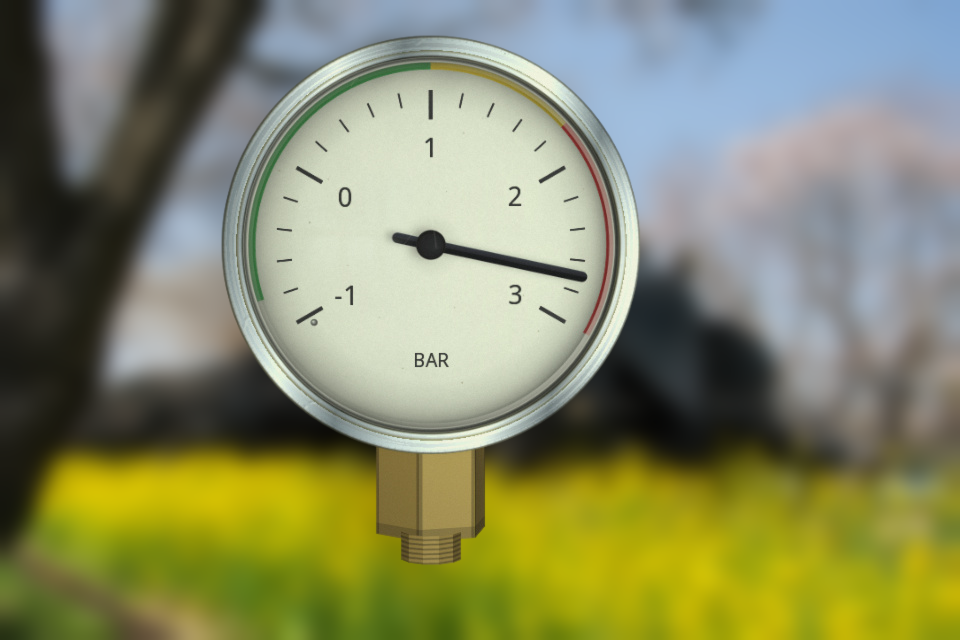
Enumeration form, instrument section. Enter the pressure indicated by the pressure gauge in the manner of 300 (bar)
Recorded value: 2.7 (bar)
